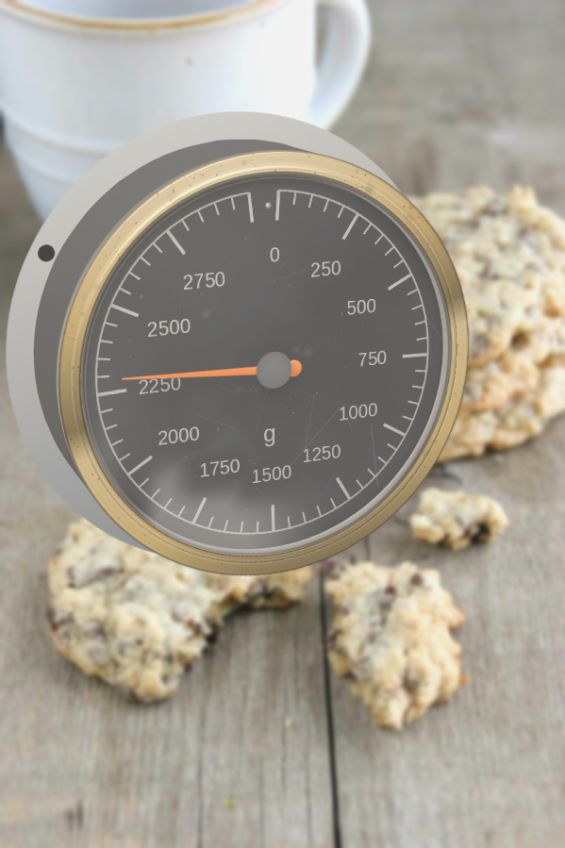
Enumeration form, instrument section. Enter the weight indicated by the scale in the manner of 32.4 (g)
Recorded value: 2300 (g)
